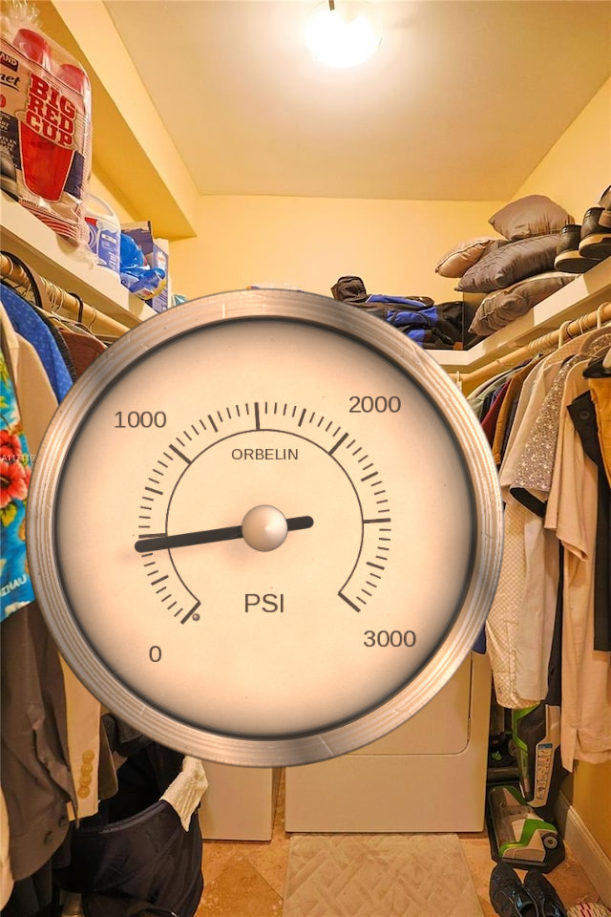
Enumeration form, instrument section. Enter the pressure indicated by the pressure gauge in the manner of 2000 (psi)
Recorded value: 450 (psi)
